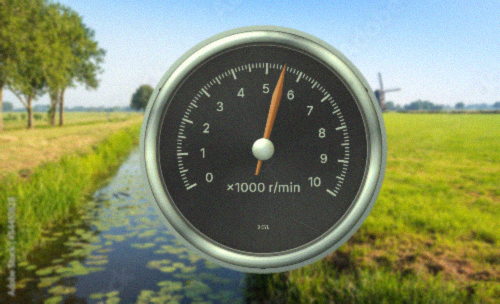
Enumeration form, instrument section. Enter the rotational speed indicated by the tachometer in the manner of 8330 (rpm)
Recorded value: 5500 (rpm)
